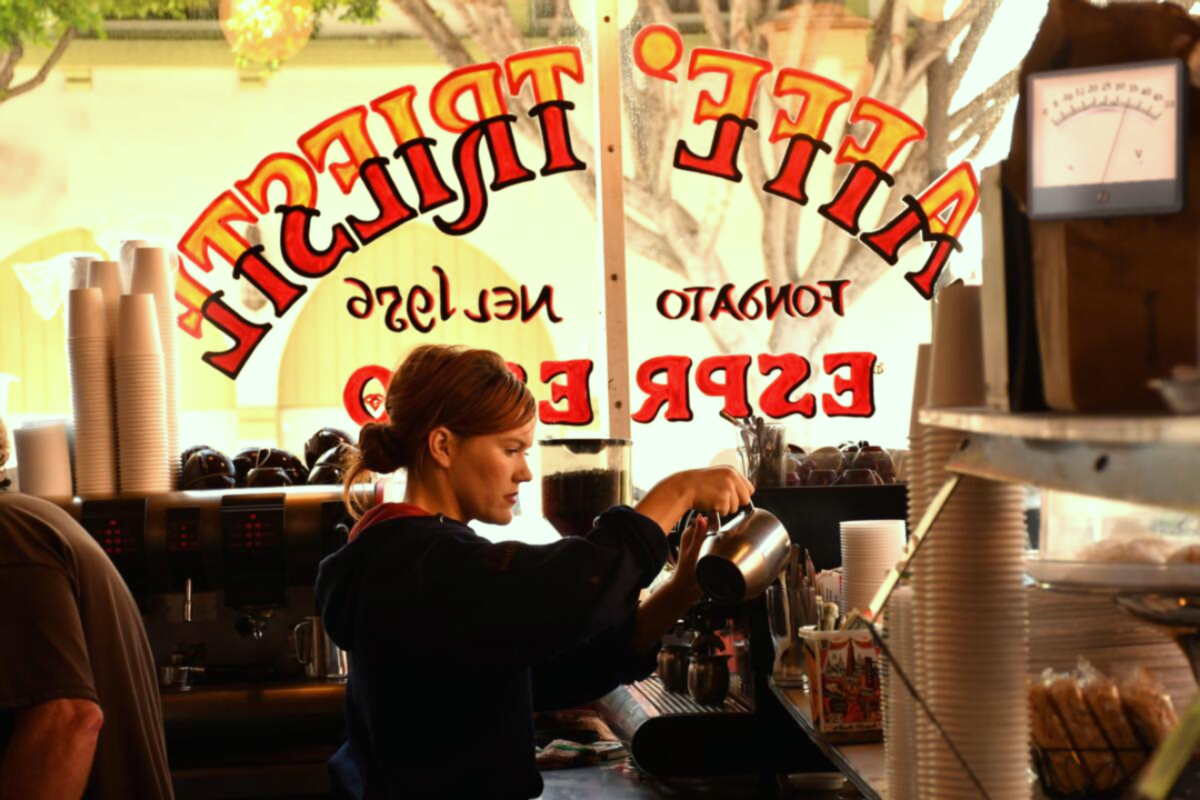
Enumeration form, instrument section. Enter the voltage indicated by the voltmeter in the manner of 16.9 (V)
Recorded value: 35 (V)
